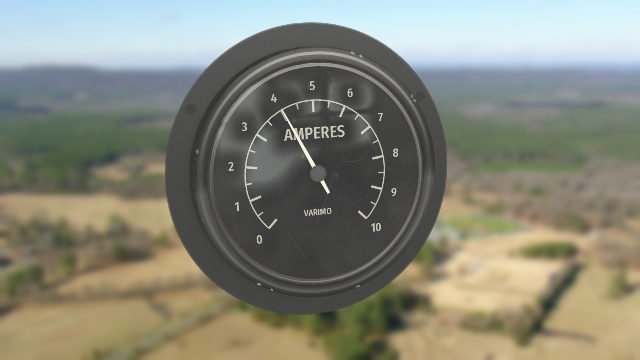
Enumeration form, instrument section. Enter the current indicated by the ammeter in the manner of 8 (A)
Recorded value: 4 (A)
